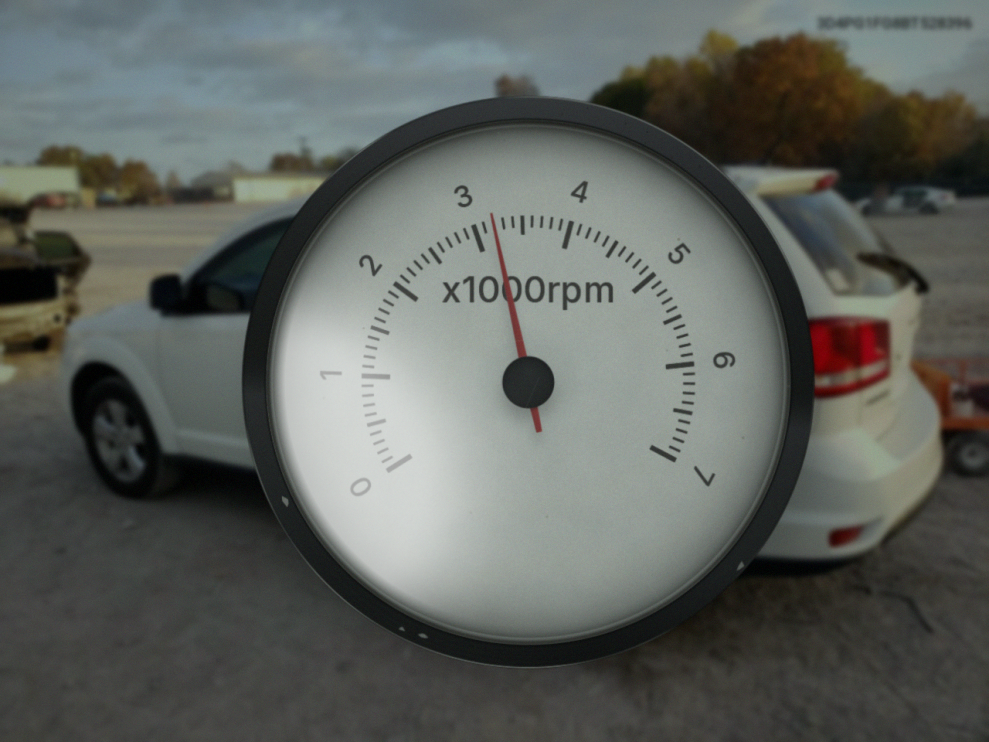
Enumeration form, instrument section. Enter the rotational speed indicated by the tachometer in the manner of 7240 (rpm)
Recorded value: 3200 (rpm)
